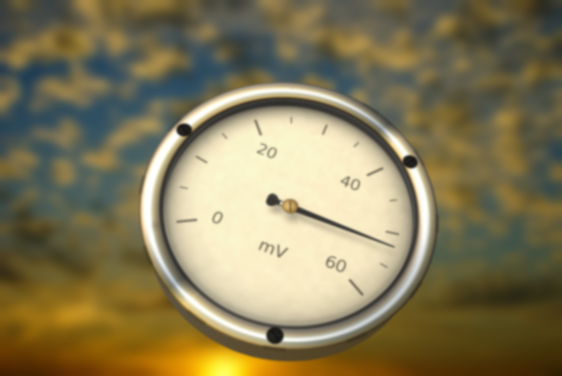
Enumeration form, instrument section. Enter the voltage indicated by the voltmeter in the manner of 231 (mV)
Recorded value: 52.5 (mV)
